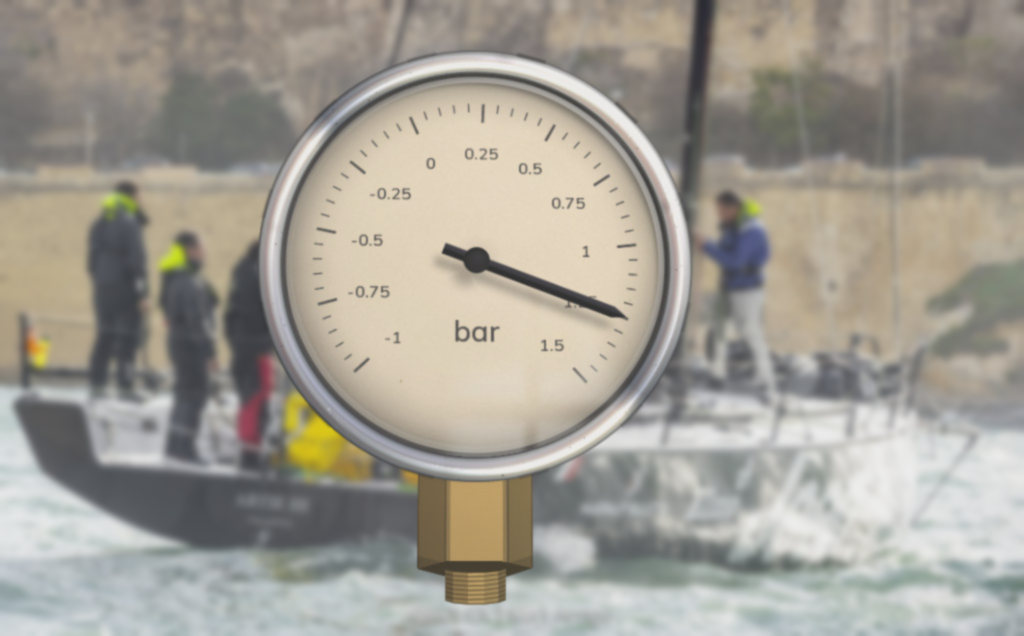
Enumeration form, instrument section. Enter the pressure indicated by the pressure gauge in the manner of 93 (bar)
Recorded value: 1.25 (bar)
